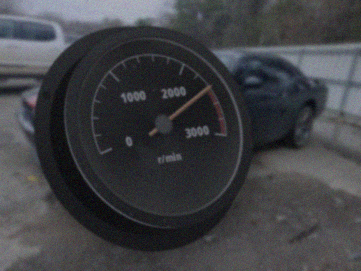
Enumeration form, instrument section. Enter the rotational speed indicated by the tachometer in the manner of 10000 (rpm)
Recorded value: 2400 (rpm)
